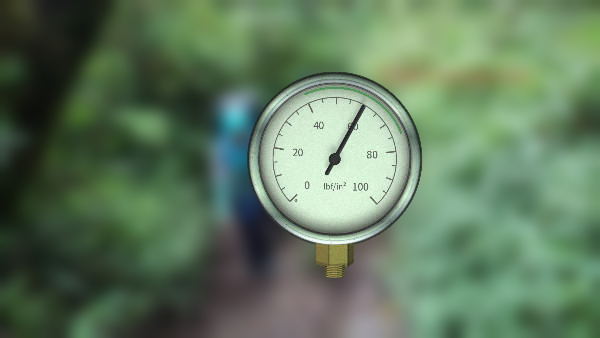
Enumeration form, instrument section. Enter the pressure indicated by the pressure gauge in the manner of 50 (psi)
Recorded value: 60 (psi)
